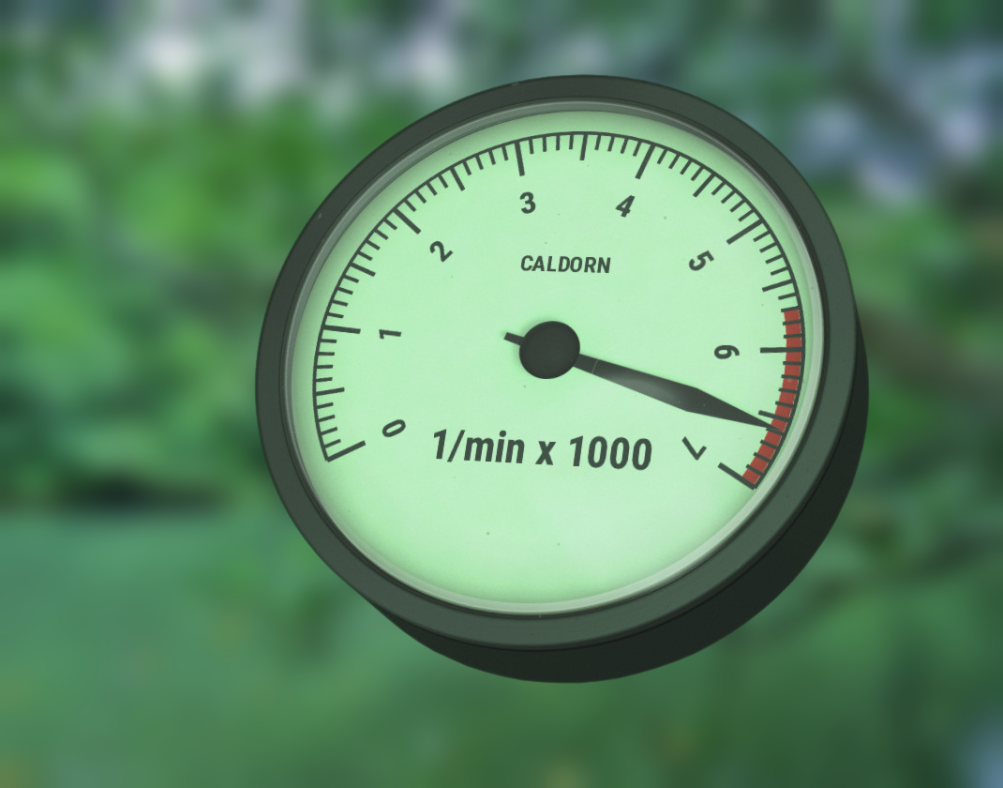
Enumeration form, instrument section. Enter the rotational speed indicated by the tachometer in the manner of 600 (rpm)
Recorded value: 6600 (rpm)
